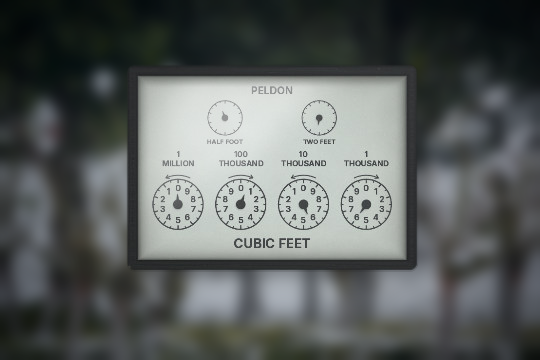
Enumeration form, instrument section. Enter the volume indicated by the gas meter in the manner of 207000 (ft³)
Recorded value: 5600 (ft³)
